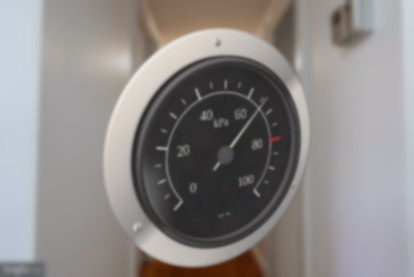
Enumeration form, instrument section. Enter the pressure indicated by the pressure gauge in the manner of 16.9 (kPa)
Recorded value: 65 (kPa)
